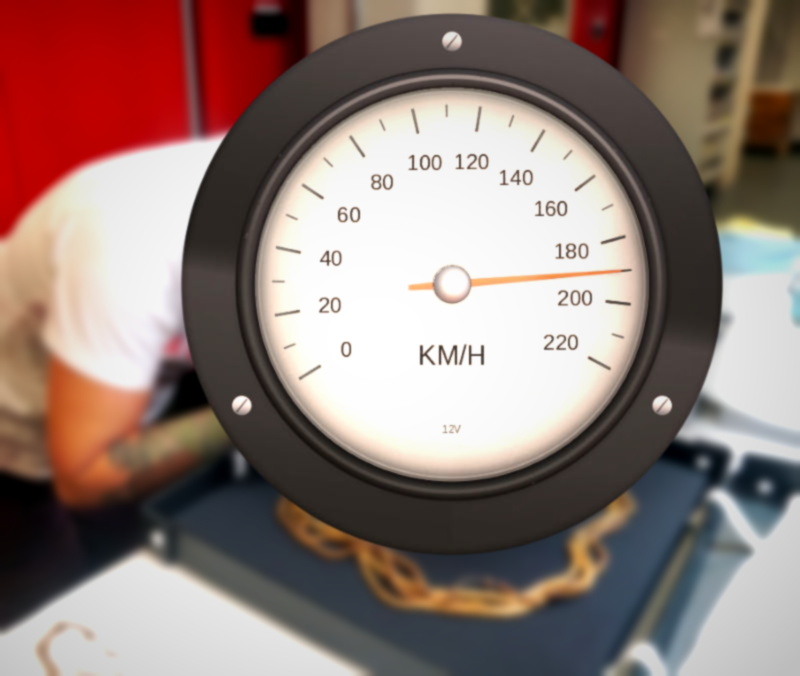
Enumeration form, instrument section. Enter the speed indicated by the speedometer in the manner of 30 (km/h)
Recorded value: 190 (km/h)
